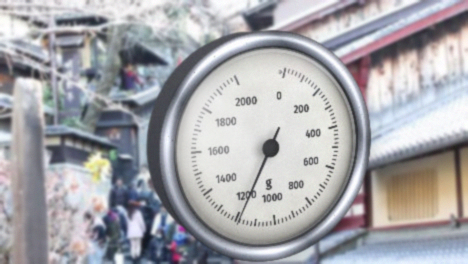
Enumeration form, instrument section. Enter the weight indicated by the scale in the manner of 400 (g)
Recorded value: 1200 (g)
